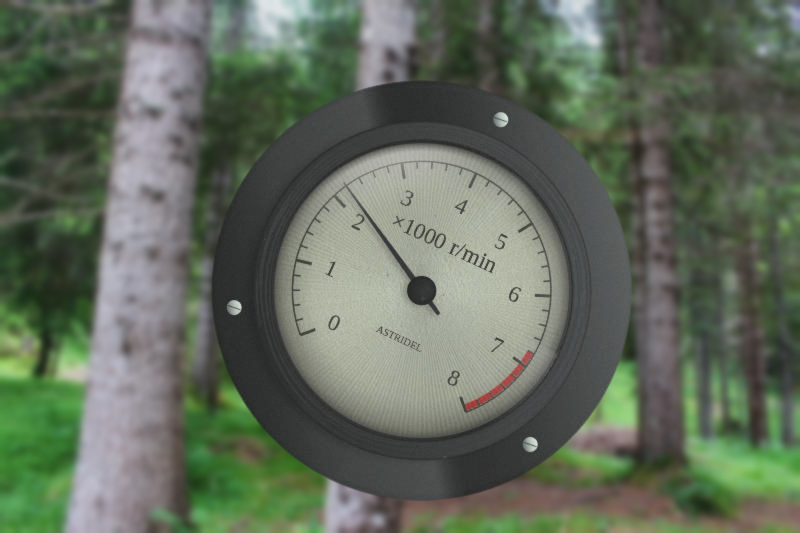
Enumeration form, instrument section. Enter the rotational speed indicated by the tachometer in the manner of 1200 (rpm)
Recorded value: 2200 (rpm)
